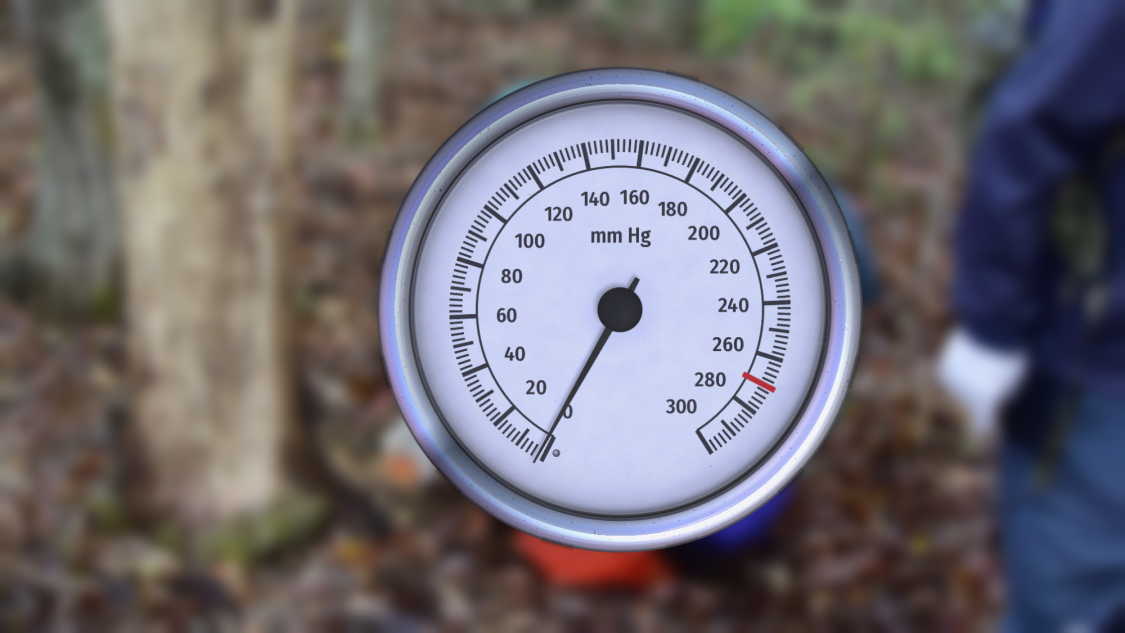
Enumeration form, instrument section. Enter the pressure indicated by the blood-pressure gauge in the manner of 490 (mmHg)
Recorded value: 2 (mmHg)
